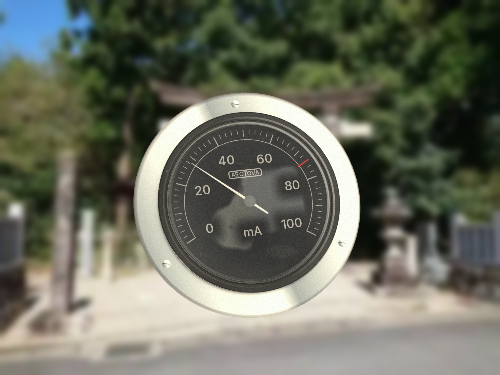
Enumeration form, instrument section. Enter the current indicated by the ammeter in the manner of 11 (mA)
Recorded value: 28 (mA)
